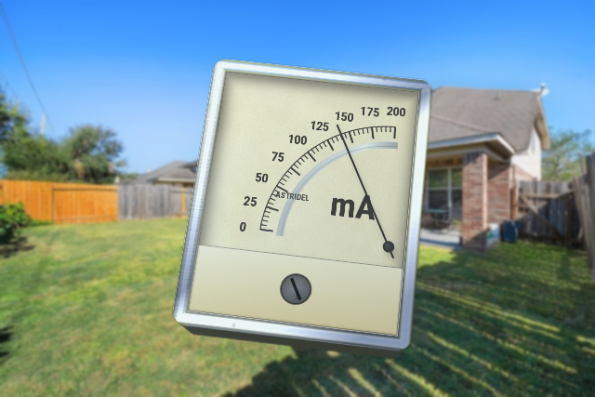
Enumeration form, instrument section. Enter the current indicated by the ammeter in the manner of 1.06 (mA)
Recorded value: 140 (mA)
